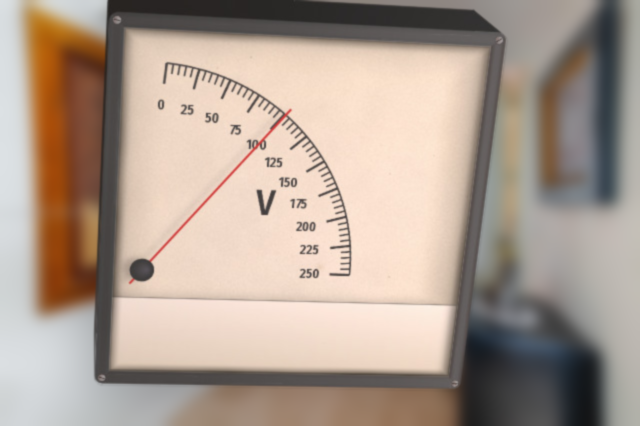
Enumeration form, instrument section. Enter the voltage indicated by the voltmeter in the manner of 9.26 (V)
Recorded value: 100 (V)
